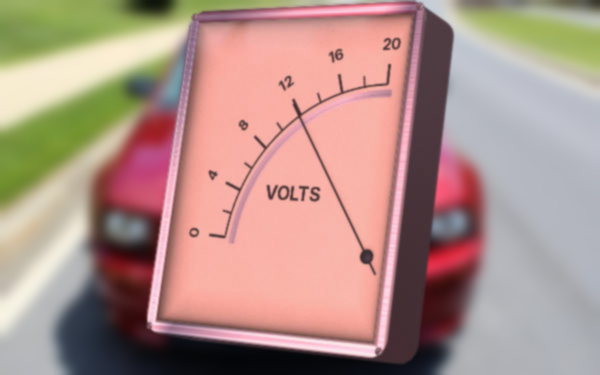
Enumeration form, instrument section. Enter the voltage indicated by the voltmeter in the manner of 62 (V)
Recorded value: 12 (V)
